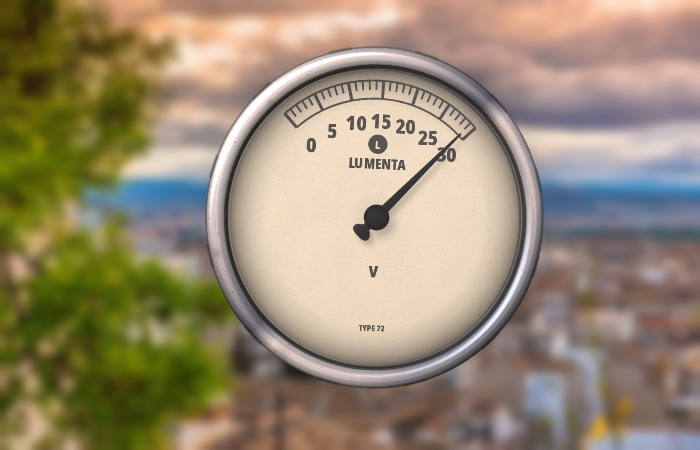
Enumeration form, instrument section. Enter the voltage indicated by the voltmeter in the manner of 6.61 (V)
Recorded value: 29 (V)
